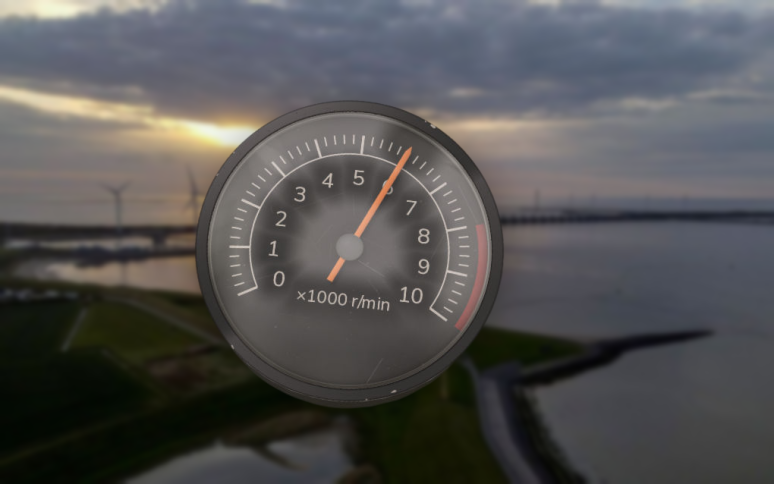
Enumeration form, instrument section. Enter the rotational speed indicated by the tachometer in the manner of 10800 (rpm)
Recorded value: 6000 (rpm)
